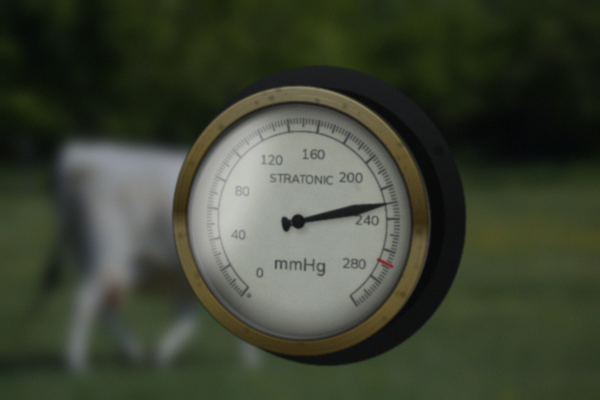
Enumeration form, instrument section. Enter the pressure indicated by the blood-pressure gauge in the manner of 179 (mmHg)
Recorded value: 230 (mmHg)
